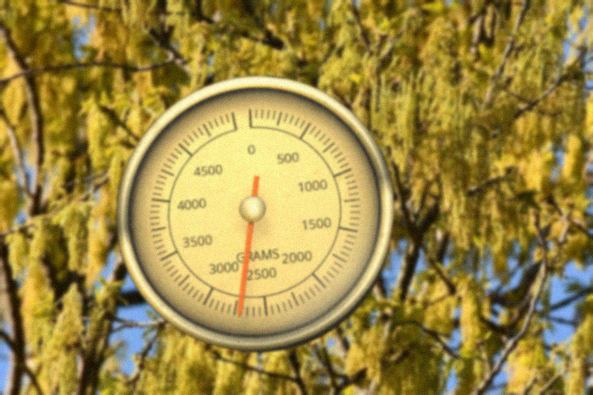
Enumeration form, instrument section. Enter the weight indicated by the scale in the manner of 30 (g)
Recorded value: 2700 (g)
